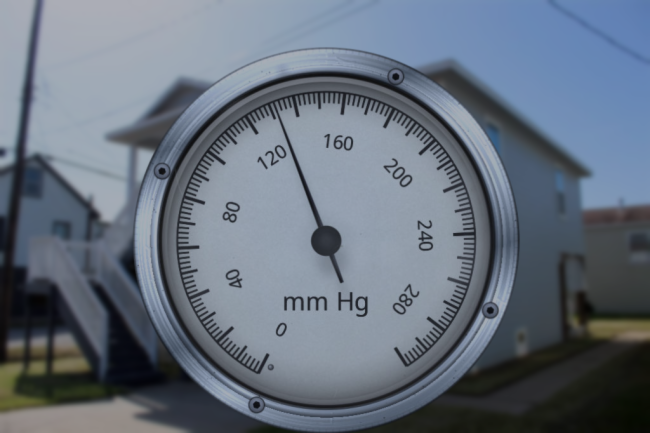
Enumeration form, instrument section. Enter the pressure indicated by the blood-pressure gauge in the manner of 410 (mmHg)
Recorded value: 132 (mmHg)
